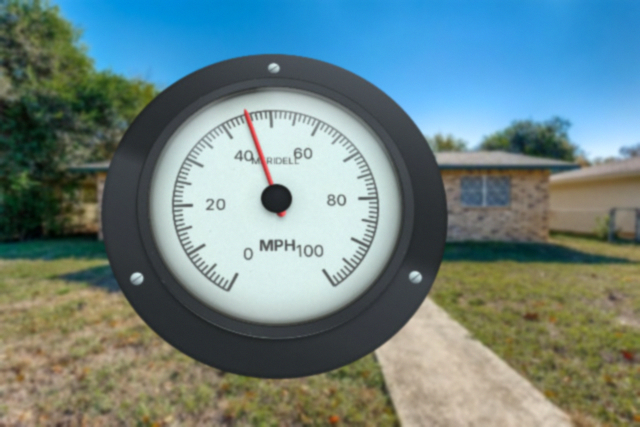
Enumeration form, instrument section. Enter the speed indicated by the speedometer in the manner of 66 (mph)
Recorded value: 45 (mph)
